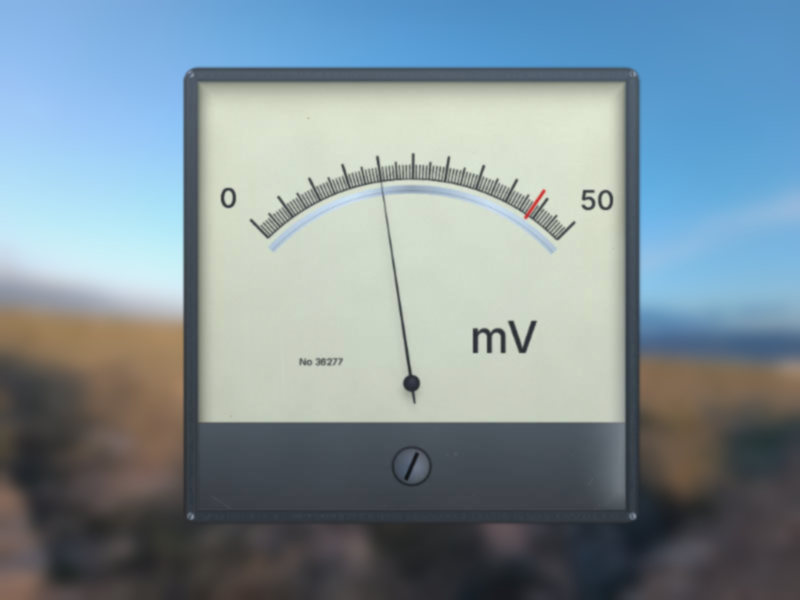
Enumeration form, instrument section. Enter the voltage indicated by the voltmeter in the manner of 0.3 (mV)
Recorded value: 20 (mV)
